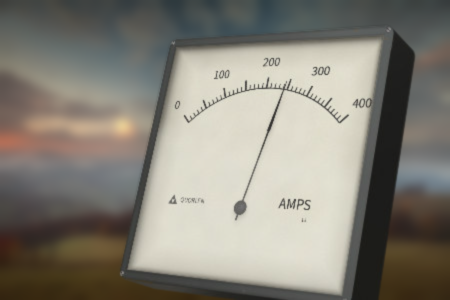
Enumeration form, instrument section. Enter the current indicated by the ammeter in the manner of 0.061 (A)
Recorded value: 250 (A)
